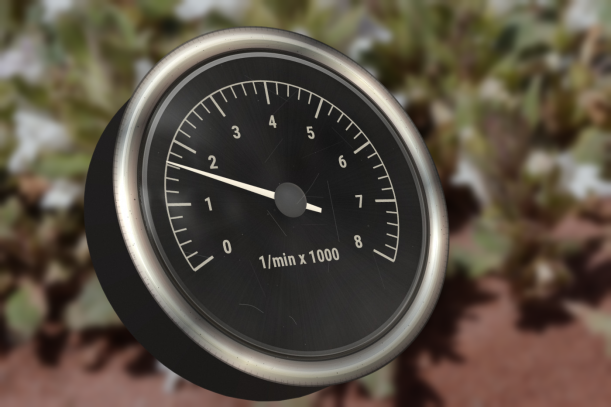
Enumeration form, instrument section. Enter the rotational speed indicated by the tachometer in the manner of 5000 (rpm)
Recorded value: 1600 (rpm)
